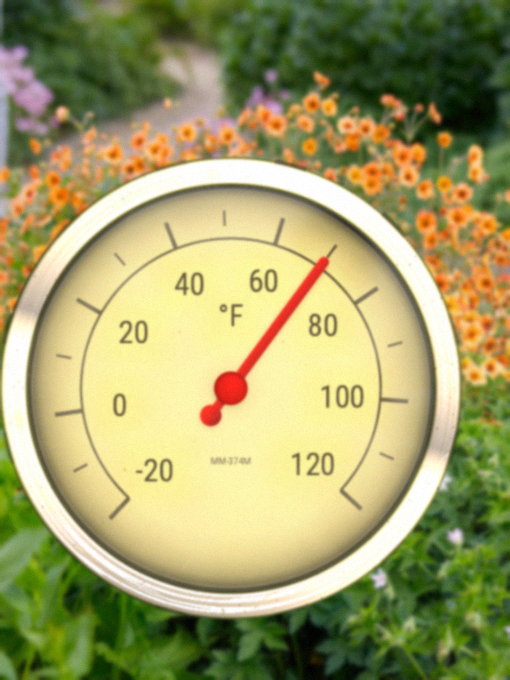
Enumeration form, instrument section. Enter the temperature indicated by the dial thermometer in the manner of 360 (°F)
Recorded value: 70 (°F)
